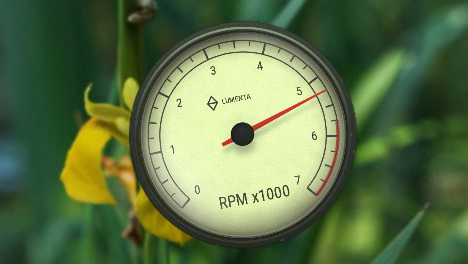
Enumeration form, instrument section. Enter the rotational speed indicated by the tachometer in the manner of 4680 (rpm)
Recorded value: 5250 (rpm)
